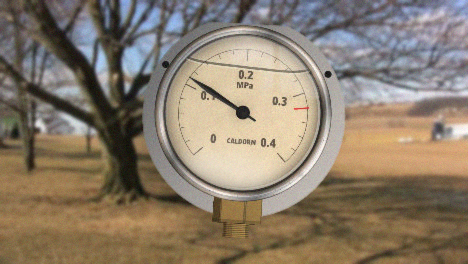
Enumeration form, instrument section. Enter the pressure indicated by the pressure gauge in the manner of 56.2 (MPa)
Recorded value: 0.11 (MPa)
